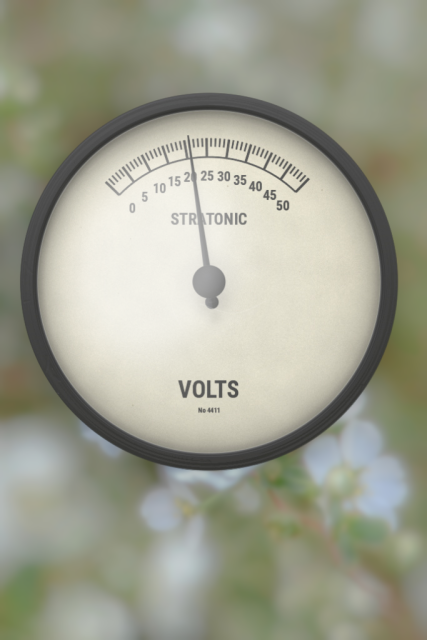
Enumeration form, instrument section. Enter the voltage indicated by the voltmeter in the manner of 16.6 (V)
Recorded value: 21 (V)
